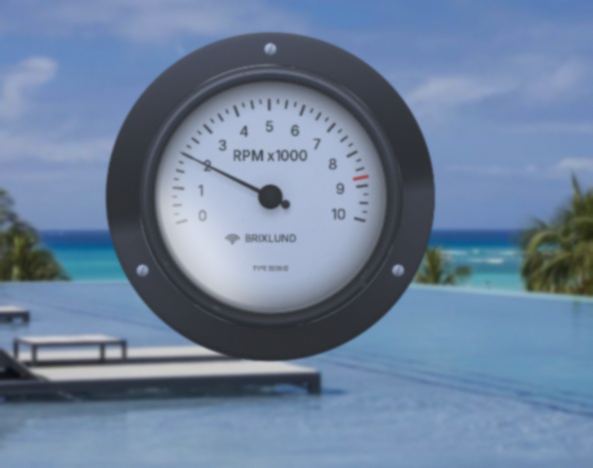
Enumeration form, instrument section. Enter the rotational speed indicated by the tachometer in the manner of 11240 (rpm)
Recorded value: 2000 (rpm)
